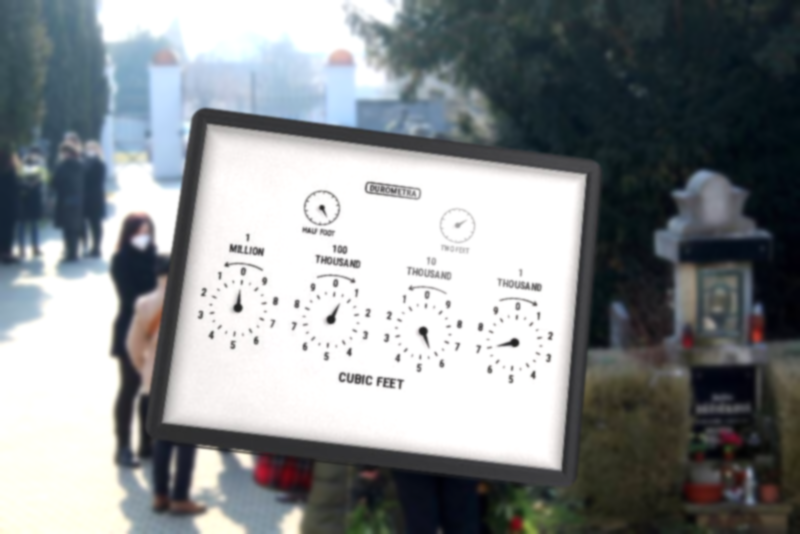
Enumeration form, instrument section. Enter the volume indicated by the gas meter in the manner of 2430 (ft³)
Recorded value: 5700 (ft³)
